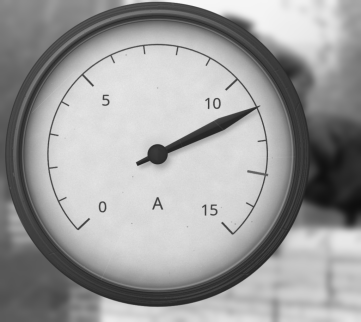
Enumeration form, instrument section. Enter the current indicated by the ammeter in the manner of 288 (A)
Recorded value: 11 (A)
